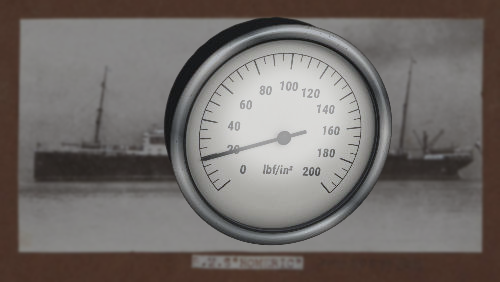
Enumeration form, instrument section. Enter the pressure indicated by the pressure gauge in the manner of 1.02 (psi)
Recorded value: 20 (psi)
